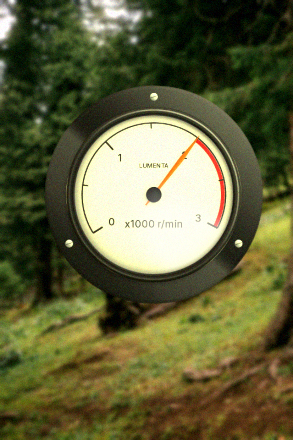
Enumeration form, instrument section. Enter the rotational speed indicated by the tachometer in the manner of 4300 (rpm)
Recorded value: 2000 (rpm)
